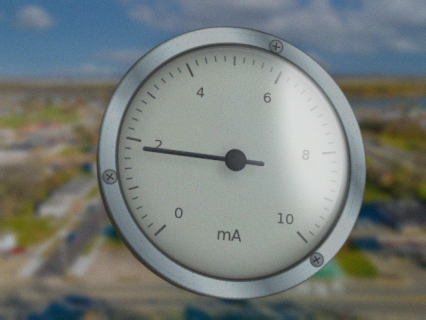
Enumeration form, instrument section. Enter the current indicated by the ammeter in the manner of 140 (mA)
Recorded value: 1.8 (mA)
